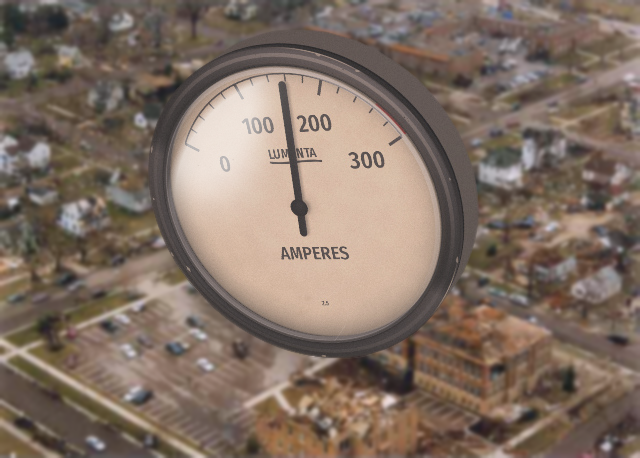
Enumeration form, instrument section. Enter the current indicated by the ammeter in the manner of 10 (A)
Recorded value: 160 (A)
